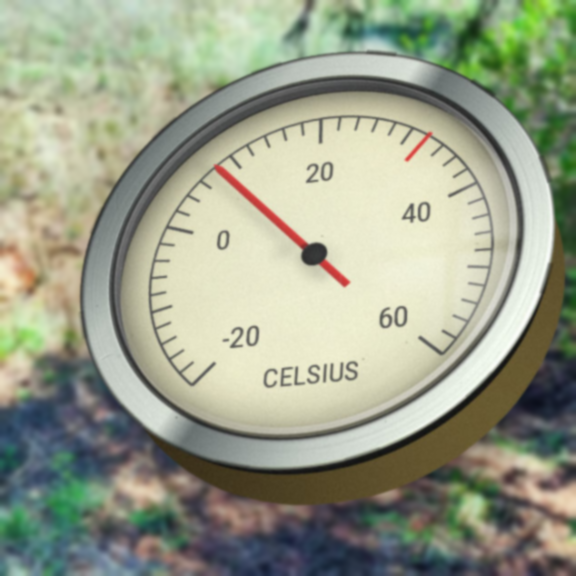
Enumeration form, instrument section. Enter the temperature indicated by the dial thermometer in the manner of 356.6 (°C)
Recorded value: 8 (°C)
